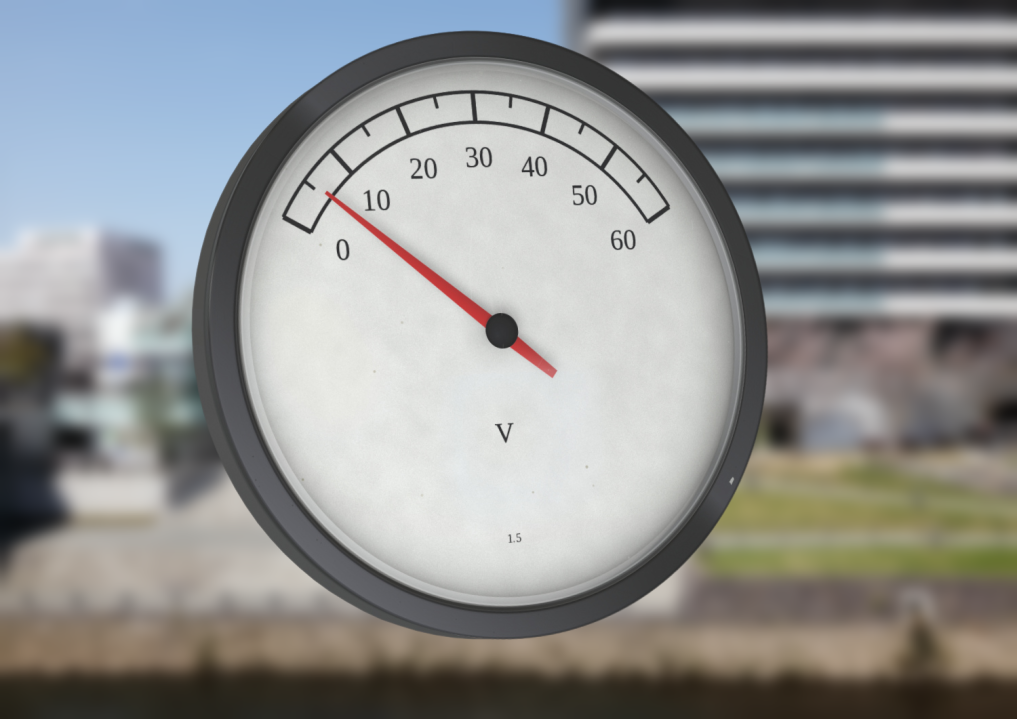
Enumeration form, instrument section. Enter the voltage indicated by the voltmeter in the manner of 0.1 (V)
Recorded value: 5 (V)
